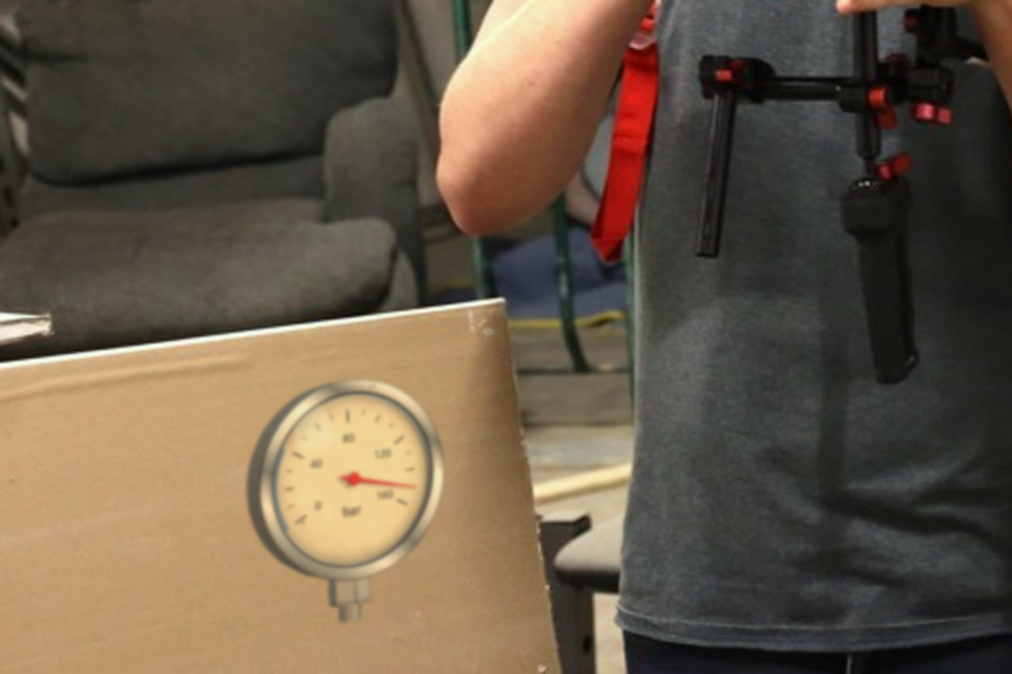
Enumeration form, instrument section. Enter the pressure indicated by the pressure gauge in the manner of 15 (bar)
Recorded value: 150 (bar)
